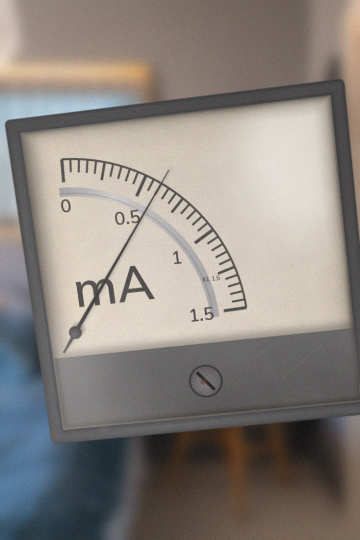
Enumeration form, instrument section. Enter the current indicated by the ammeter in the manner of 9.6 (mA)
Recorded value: 0.6 (mA)
